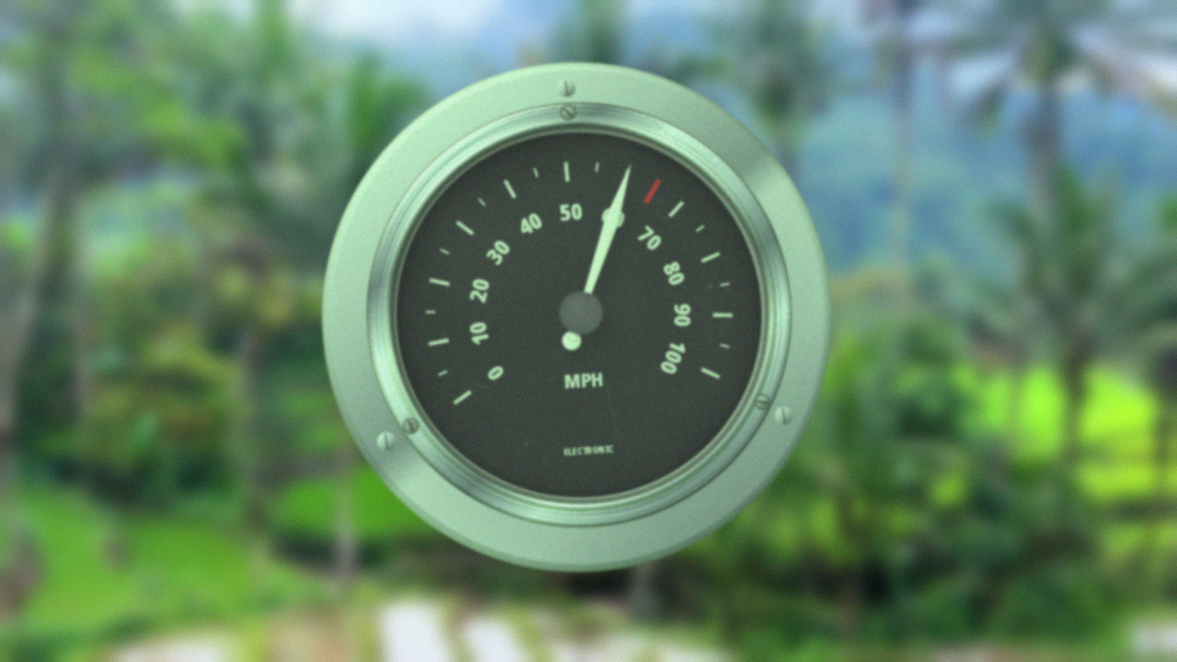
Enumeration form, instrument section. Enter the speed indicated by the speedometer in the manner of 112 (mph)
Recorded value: 60 (mph)
